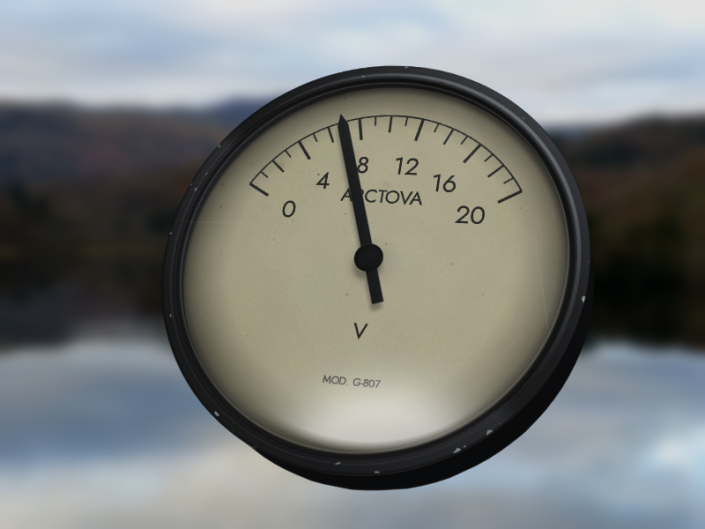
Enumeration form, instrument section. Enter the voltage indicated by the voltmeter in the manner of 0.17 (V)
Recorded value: 7 (V)
